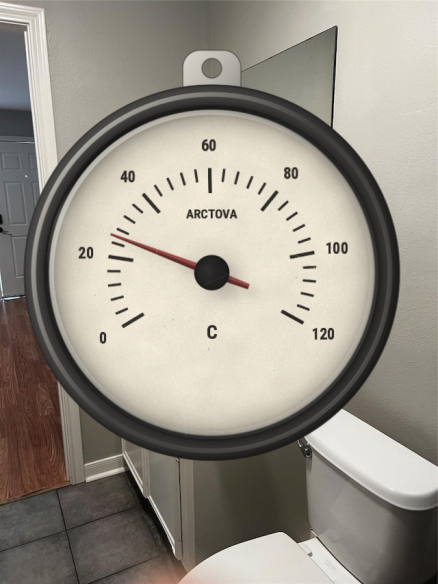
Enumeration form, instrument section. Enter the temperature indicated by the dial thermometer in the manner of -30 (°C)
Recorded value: 26 (°C)
